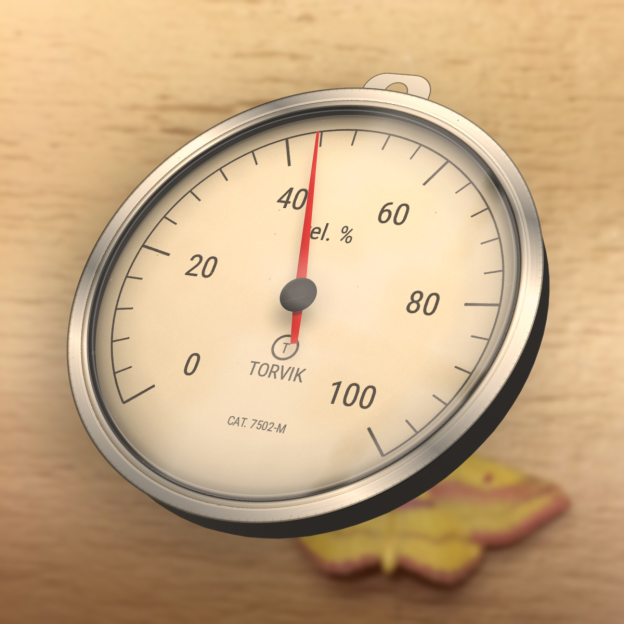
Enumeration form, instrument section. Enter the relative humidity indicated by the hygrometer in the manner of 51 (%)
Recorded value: 44 (%)
